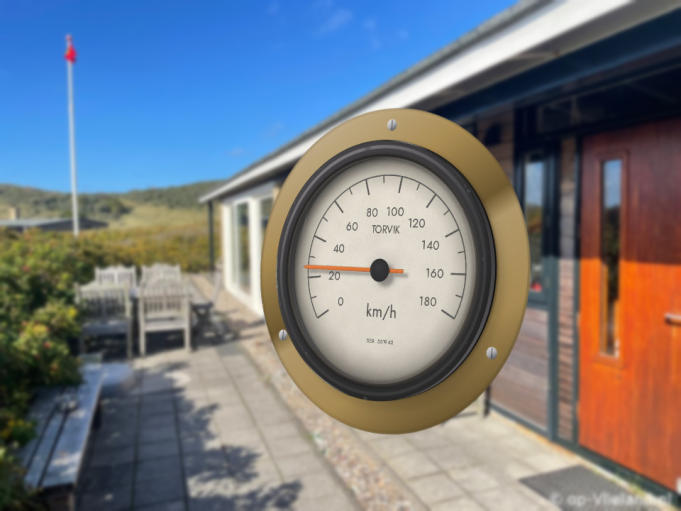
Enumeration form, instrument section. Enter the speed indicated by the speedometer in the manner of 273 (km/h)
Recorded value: 25 (km/h)
